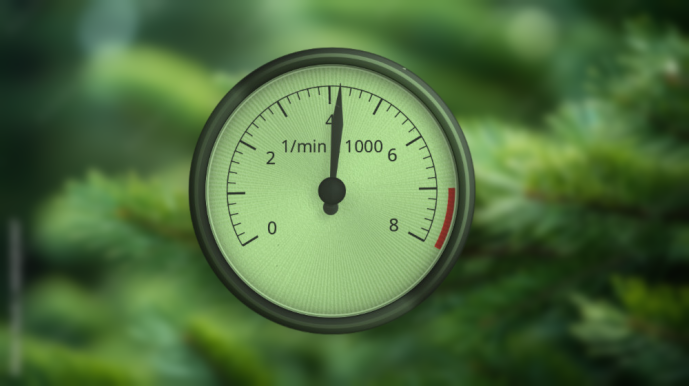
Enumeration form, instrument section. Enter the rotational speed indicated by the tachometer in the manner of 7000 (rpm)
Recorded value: 4200 (rpm)
